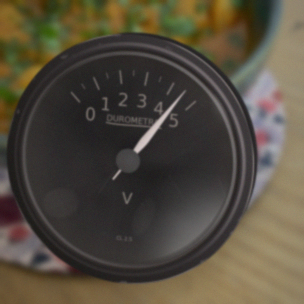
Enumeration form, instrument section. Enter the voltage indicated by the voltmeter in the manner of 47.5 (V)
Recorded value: 4.5 (V)
